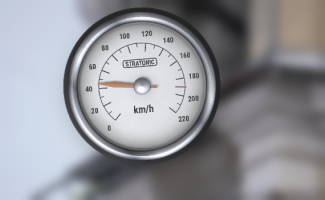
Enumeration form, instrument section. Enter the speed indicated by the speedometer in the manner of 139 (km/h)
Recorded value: 45 (km/h)
